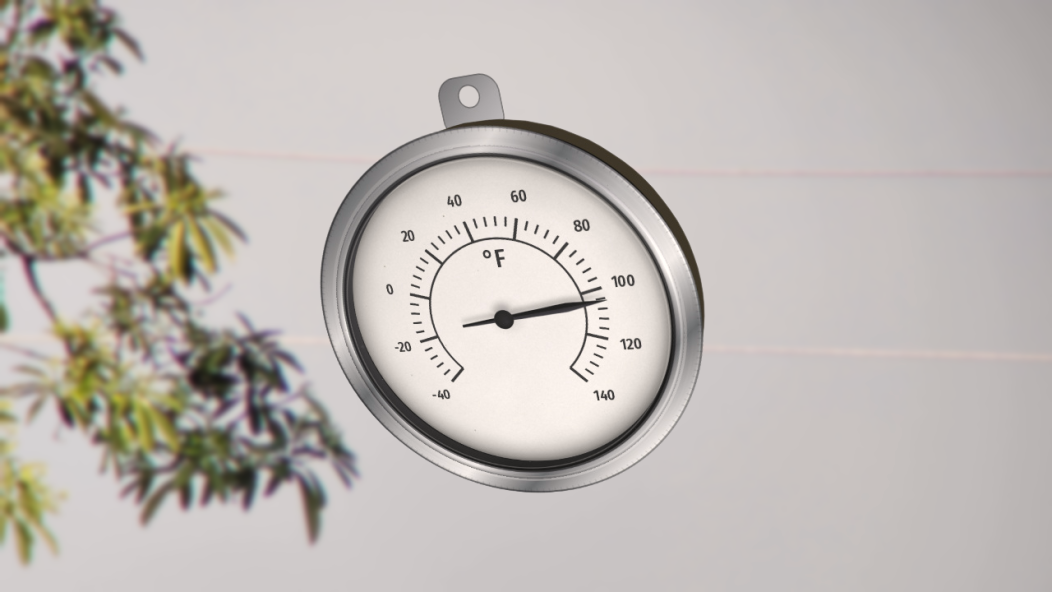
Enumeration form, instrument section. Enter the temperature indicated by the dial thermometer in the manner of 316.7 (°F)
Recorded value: 104 (°F)
